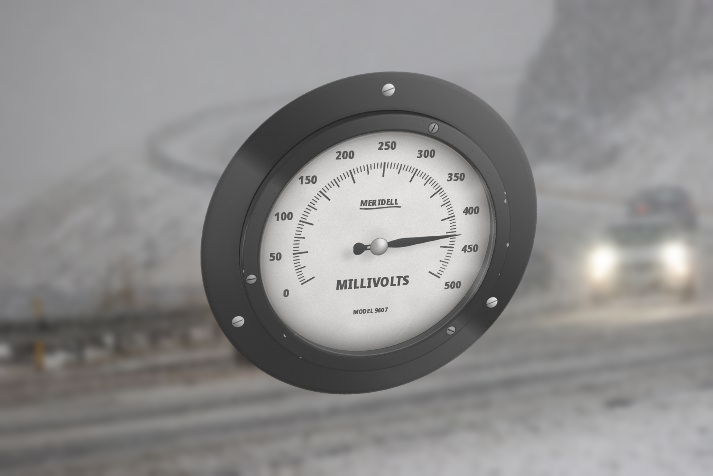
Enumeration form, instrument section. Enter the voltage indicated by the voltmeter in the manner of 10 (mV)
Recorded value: 425 (mV)
